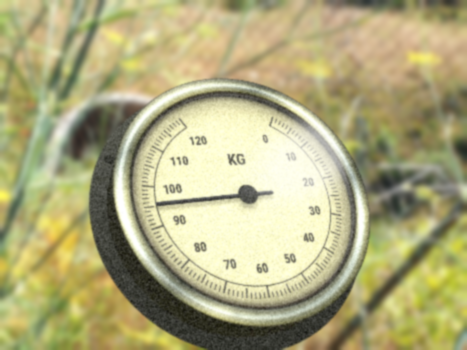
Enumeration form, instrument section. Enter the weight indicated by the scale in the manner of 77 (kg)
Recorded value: 95 (kg)
